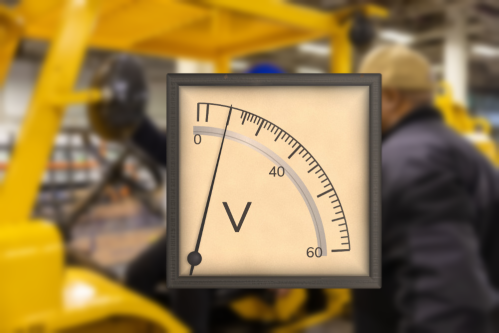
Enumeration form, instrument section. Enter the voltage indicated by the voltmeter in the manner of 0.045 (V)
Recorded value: 20 (V)
